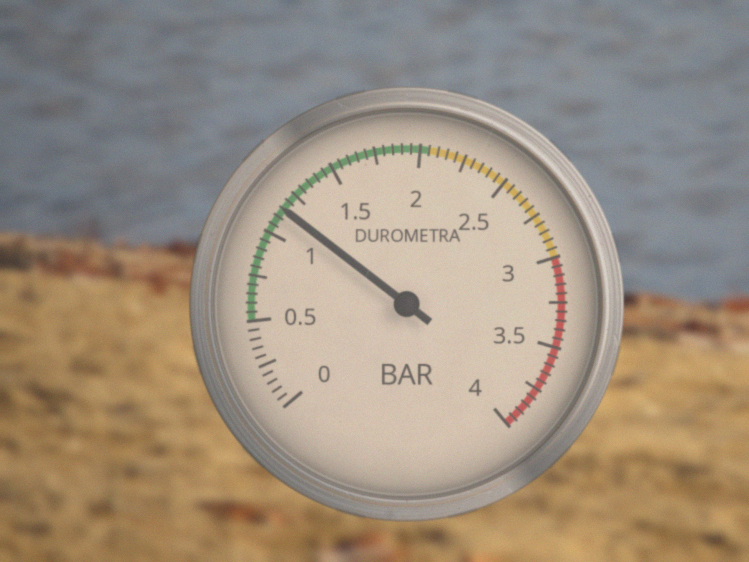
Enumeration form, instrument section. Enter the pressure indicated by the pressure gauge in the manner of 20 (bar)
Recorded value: 1.15 (bar)
